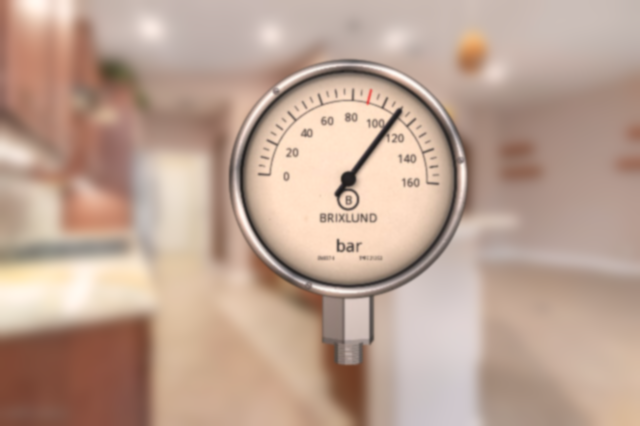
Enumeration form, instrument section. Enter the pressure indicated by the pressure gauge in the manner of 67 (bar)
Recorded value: 110 (bar)
